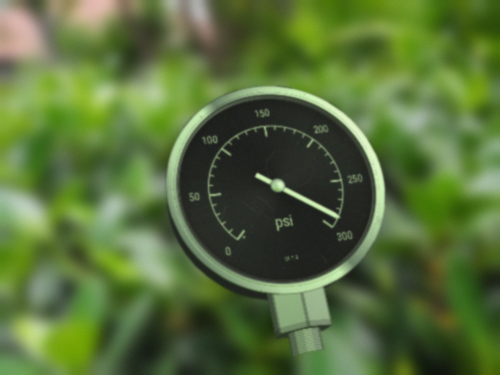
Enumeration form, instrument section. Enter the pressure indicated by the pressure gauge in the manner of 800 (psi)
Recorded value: 290 (psi)
